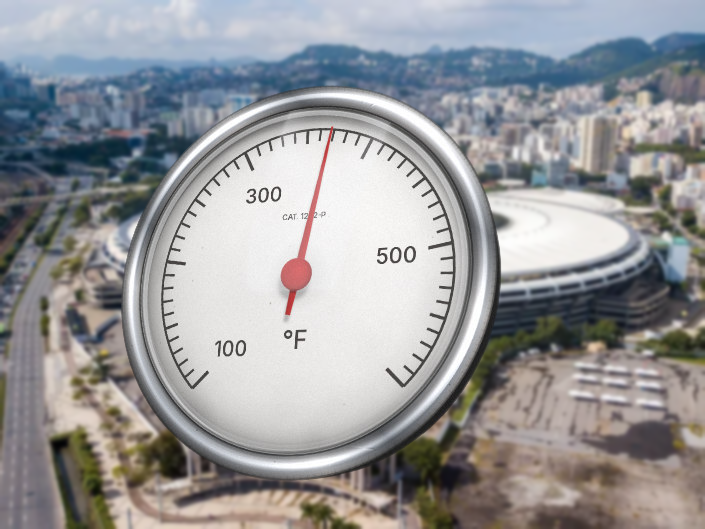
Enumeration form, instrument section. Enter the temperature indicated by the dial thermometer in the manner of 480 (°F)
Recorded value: 370 (°F)
